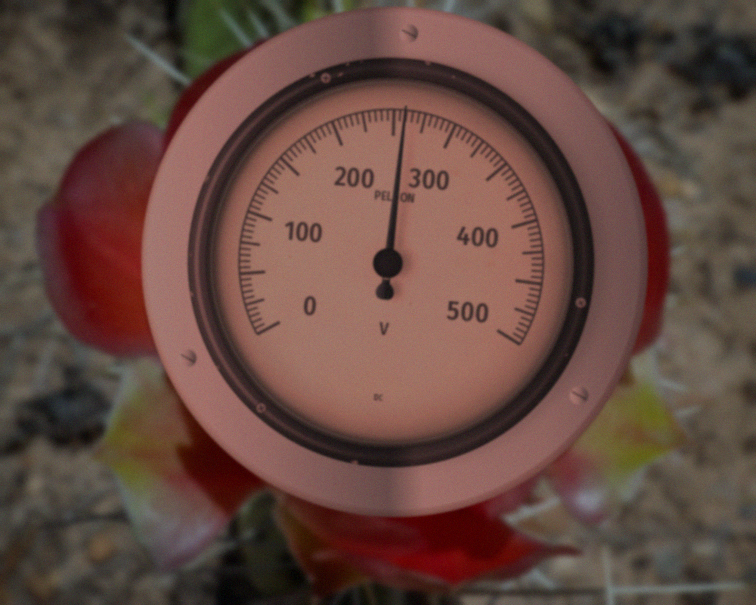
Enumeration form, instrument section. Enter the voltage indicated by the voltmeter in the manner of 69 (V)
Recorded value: 260 (V)
